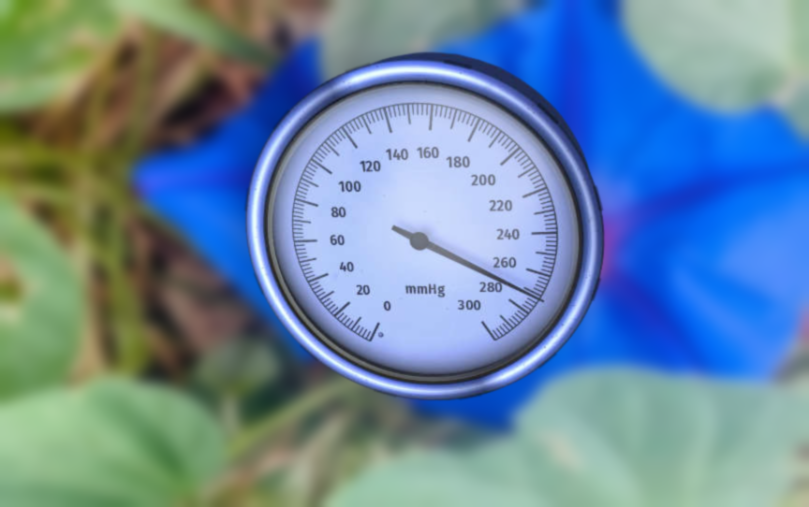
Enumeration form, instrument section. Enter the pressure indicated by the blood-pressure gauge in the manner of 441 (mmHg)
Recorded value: 270 (mmHg)
